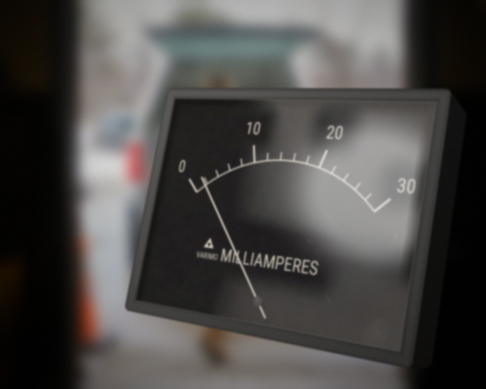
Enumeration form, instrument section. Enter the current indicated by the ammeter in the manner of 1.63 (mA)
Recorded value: 2 (mA)
